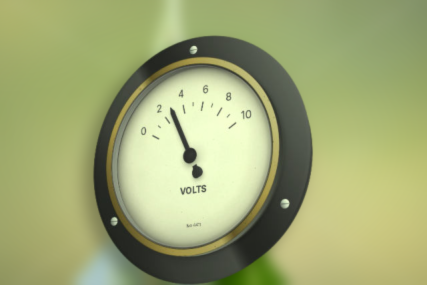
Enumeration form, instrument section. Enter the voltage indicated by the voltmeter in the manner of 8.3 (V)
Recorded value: 3 (V)
